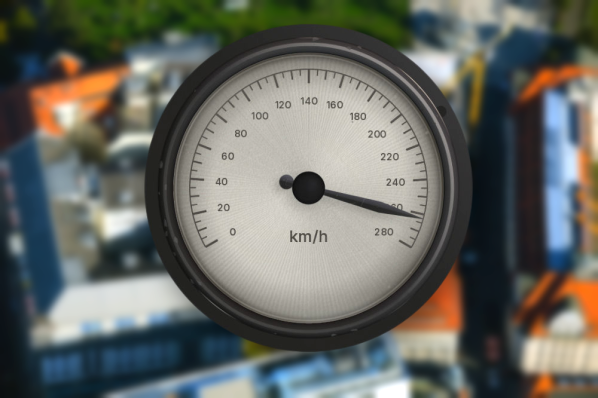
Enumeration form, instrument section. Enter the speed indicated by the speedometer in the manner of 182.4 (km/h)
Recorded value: 262.5 (km/h)
